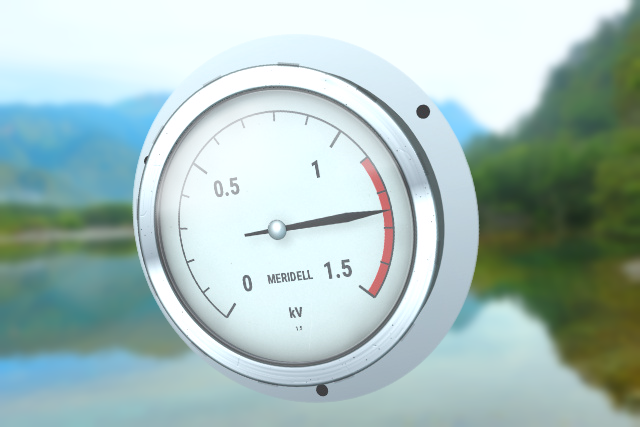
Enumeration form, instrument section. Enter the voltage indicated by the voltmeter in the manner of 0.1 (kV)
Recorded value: 1.25 (kV)
